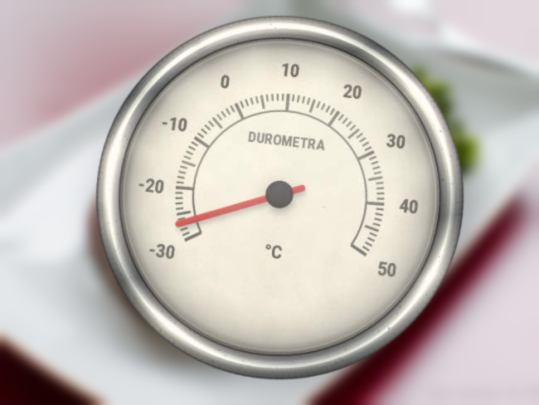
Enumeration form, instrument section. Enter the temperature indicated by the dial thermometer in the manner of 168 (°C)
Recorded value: -27 (°C)
